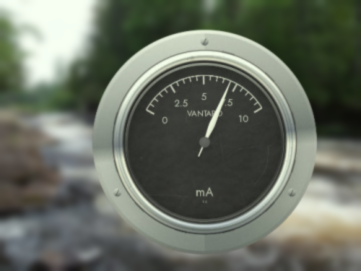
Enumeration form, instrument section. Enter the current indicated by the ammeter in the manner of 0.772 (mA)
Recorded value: 7 (mA)
